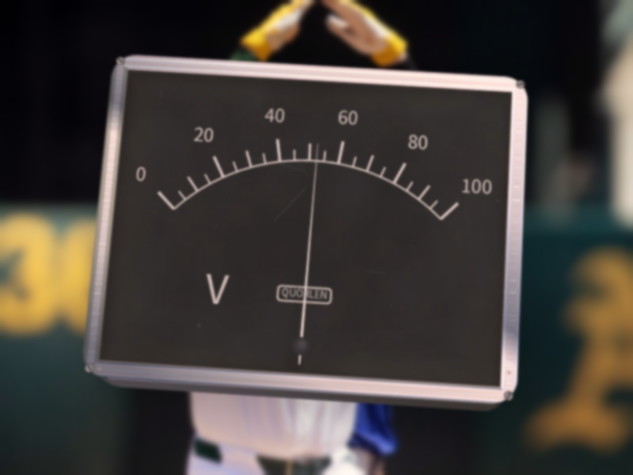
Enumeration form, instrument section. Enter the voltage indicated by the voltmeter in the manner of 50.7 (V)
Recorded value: 52.5 (V)
